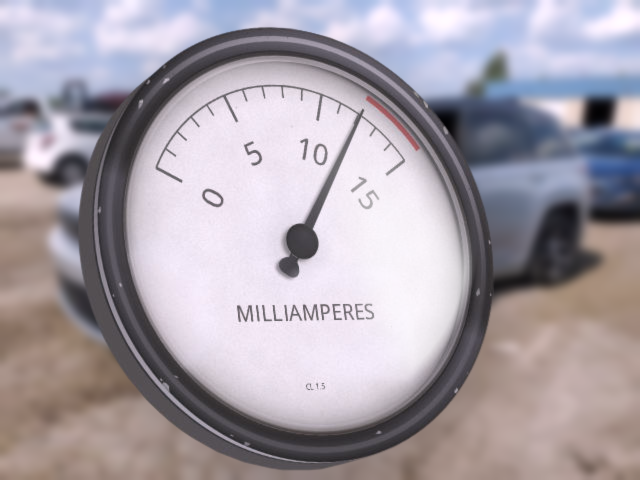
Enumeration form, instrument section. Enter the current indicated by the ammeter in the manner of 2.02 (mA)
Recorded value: 12 (mA)
